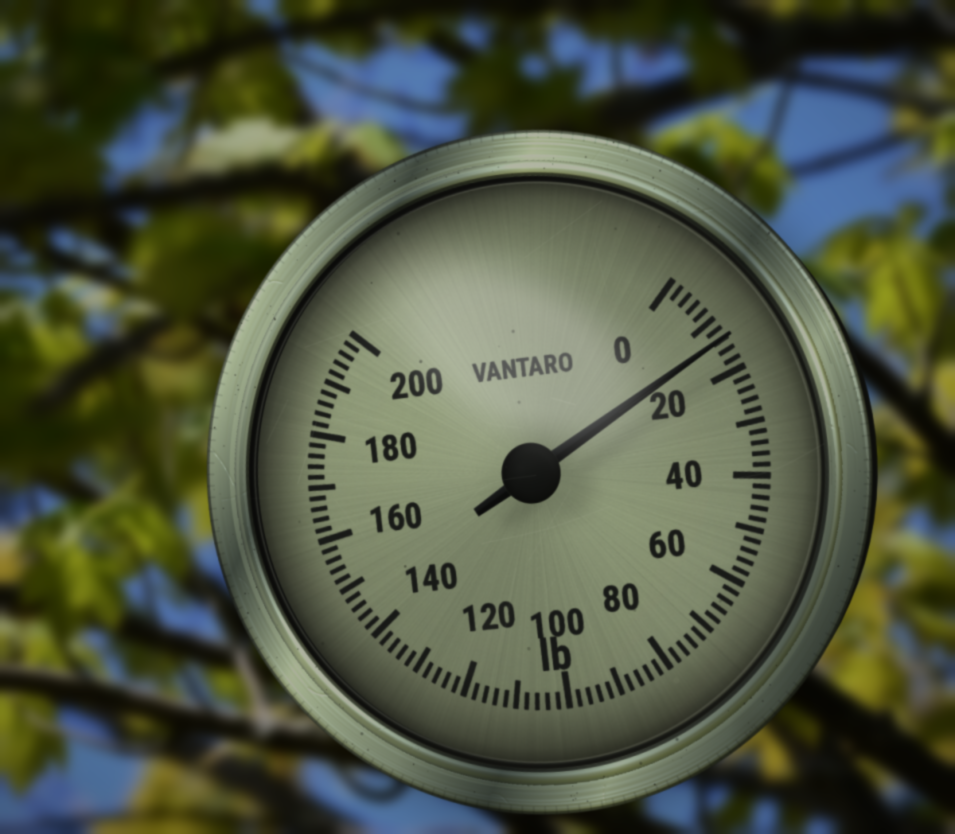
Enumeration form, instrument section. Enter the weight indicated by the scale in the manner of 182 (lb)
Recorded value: 14 (lb)
